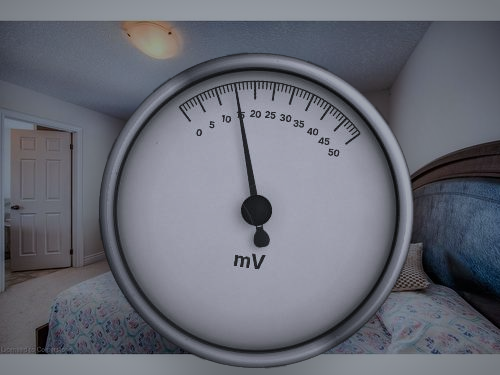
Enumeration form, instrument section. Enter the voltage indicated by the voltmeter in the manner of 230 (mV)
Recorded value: 15 (mV)
